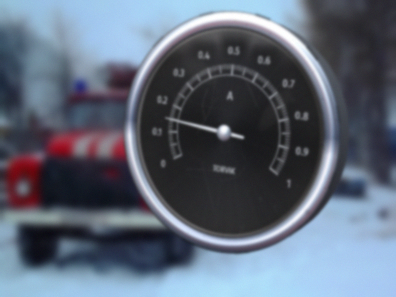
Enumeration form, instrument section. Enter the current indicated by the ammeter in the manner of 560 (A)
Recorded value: 0.15 (A)
